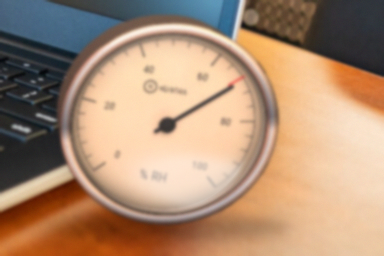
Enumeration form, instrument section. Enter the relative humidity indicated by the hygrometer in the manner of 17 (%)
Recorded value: 68 (%)
